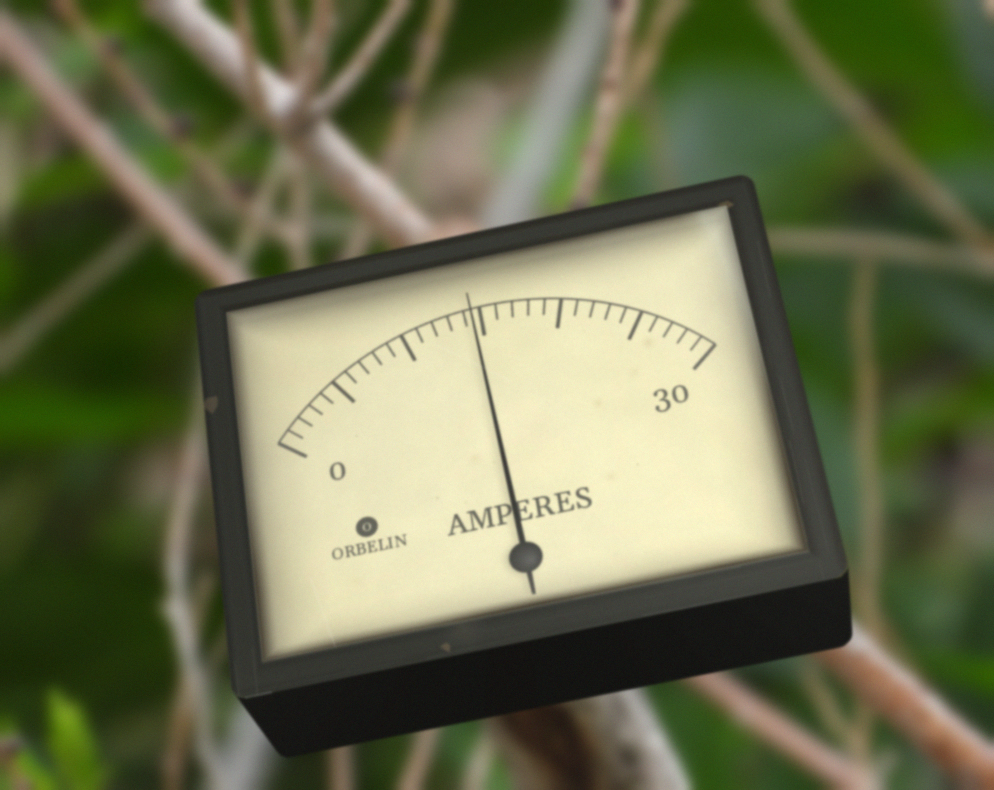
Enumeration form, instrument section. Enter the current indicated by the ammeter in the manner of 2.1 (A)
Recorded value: 14.5 (A)
